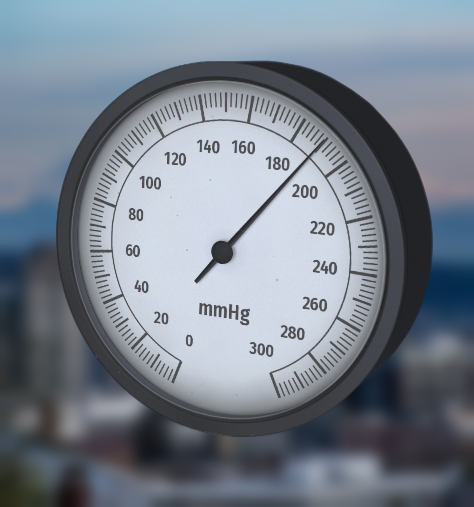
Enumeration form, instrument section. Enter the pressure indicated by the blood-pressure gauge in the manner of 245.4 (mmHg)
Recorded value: 190 (mmHg)
